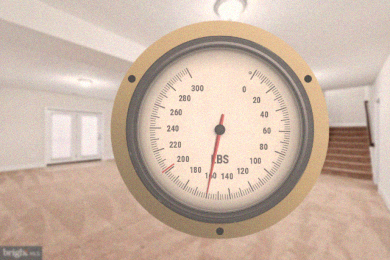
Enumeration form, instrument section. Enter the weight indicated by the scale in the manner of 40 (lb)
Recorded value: 160 (lb)
